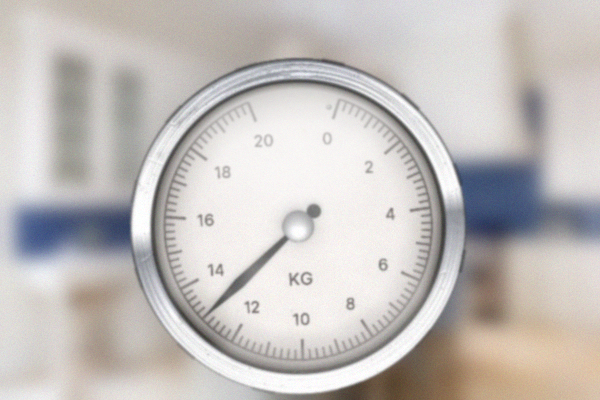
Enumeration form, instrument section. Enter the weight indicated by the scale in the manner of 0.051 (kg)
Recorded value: 13 (kg)
